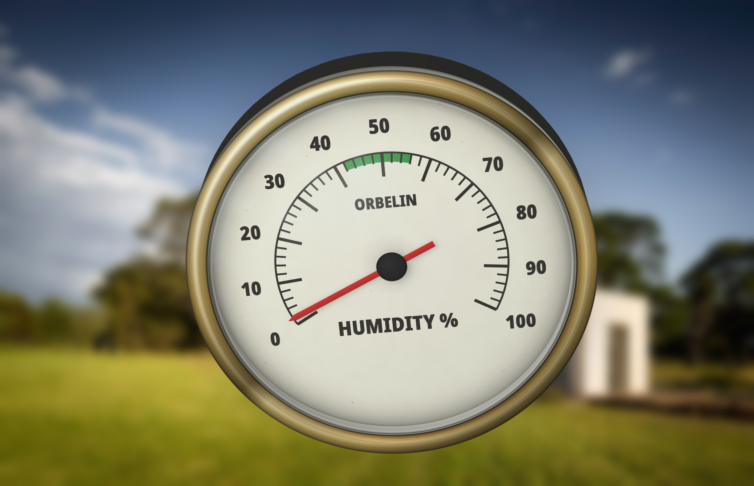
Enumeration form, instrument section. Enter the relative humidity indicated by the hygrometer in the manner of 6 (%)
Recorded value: 2 (%)
